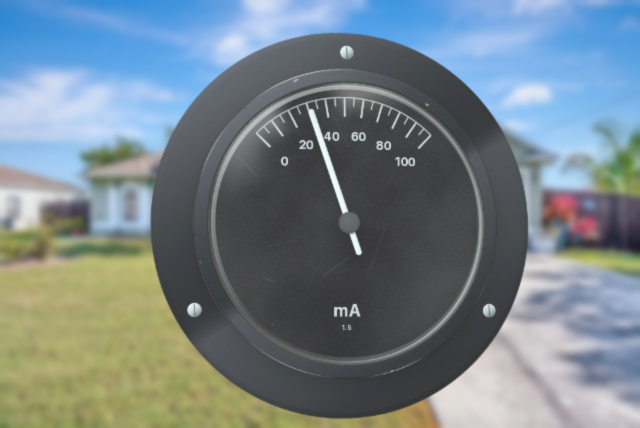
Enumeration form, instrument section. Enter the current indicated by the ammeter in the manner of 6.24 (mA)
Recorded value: 30 (mA)
